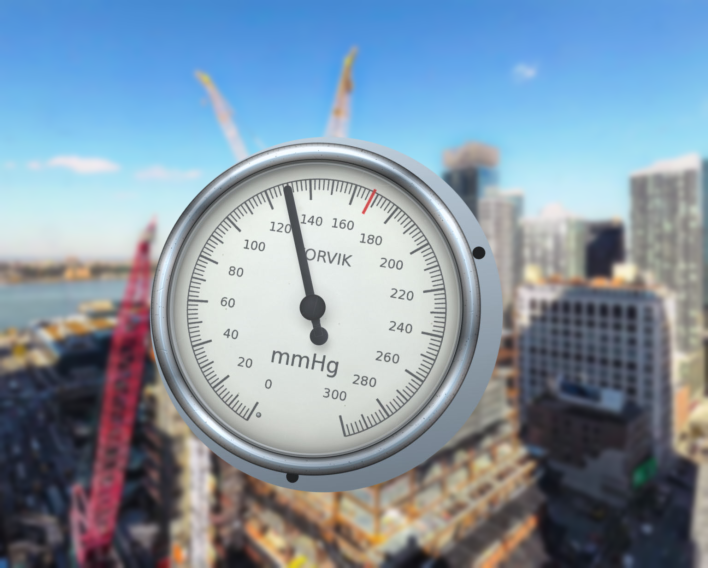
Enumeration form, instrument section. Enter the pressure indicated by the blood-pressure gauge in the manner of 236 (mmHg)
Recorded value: 130 (mmHg)
